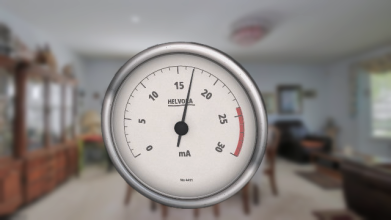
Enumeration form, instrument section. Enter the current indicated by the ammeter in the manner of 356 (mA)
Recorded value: 17 (mA)
